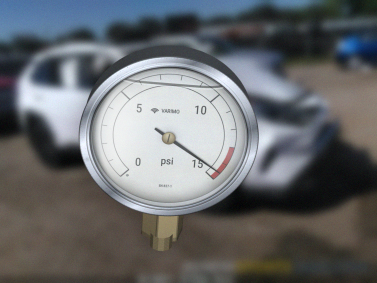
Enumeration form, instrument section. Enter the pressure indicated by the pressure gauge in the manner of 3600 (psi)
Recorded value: 14.5 (psi)
